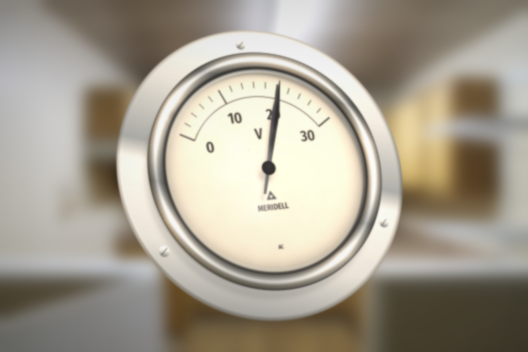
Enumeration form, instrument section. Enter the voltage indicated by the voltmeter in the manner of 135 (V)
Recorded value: 20 (V)
